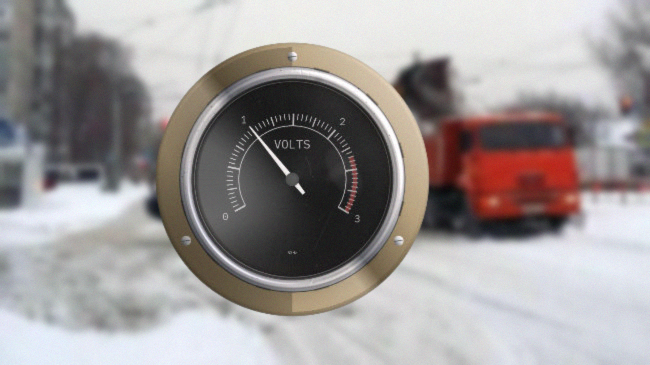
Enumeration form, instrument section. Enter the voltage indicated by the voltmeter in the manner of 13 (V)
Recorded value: 1 (V)
